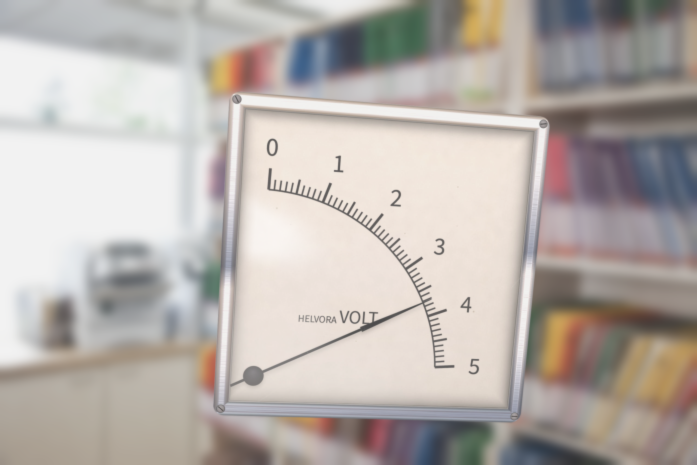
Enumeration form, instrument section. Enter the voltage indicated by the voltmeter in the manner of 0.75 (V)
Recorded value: 3.7 (V)
